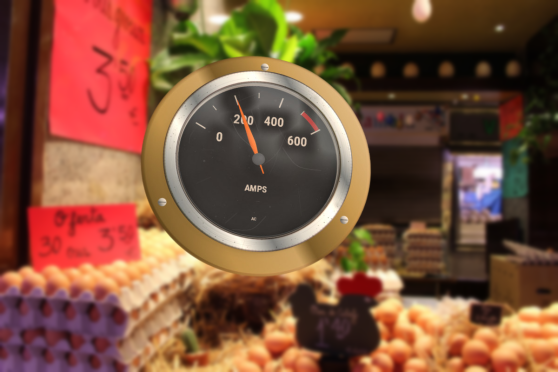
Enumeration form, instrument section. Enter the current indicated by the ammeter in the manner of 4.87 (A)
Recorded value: 200 (A)
